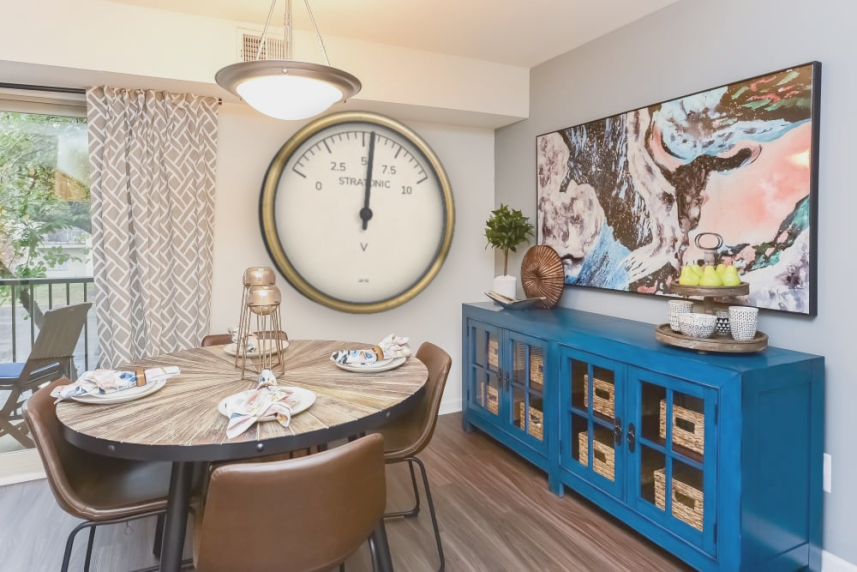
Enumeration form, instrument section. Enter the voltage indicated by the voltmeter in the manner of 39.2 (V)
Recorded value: 5.5 (V)
